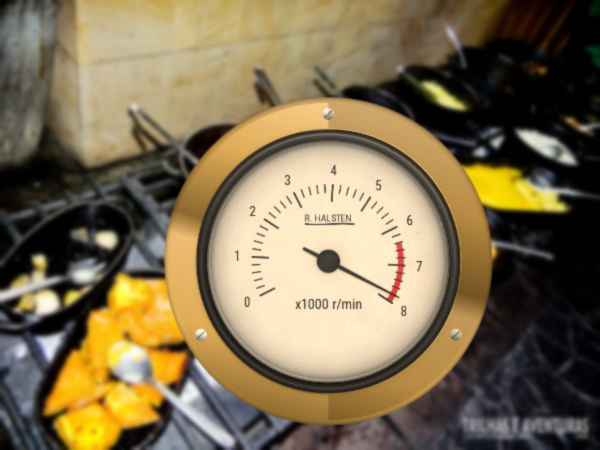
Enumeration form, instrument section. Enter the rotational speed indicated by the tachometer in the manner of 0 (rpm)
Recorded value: 7800 (rpm)
